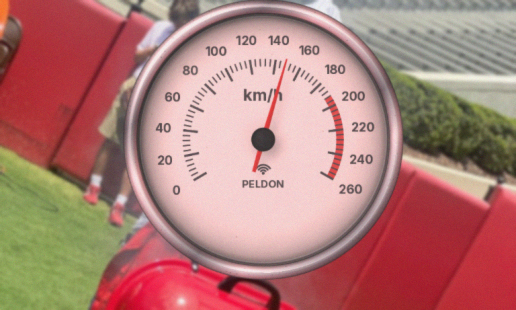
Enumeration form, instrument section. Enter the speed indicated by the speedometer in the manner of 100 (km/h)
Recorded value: 148 (km/h)
